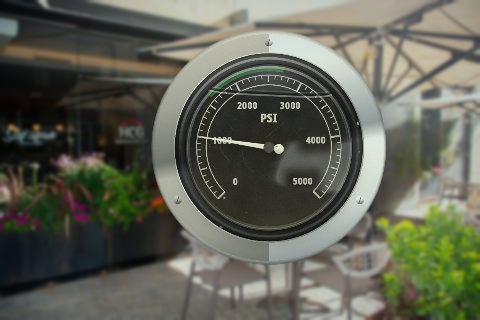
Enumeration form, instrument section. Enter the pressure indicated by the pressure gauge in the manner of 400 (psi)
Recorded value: 1000 (psi)
